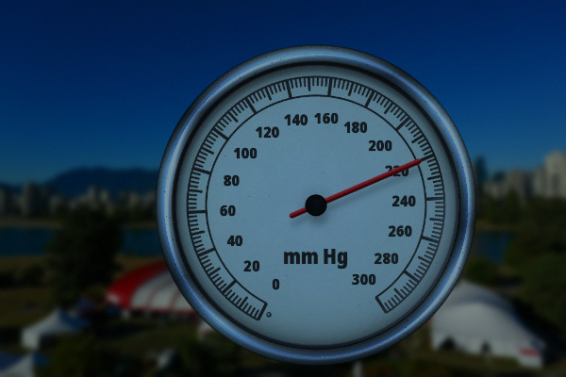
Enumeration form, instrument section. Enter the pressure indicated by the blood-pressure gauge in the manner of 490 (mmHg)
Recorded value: 220 (mmHg)
